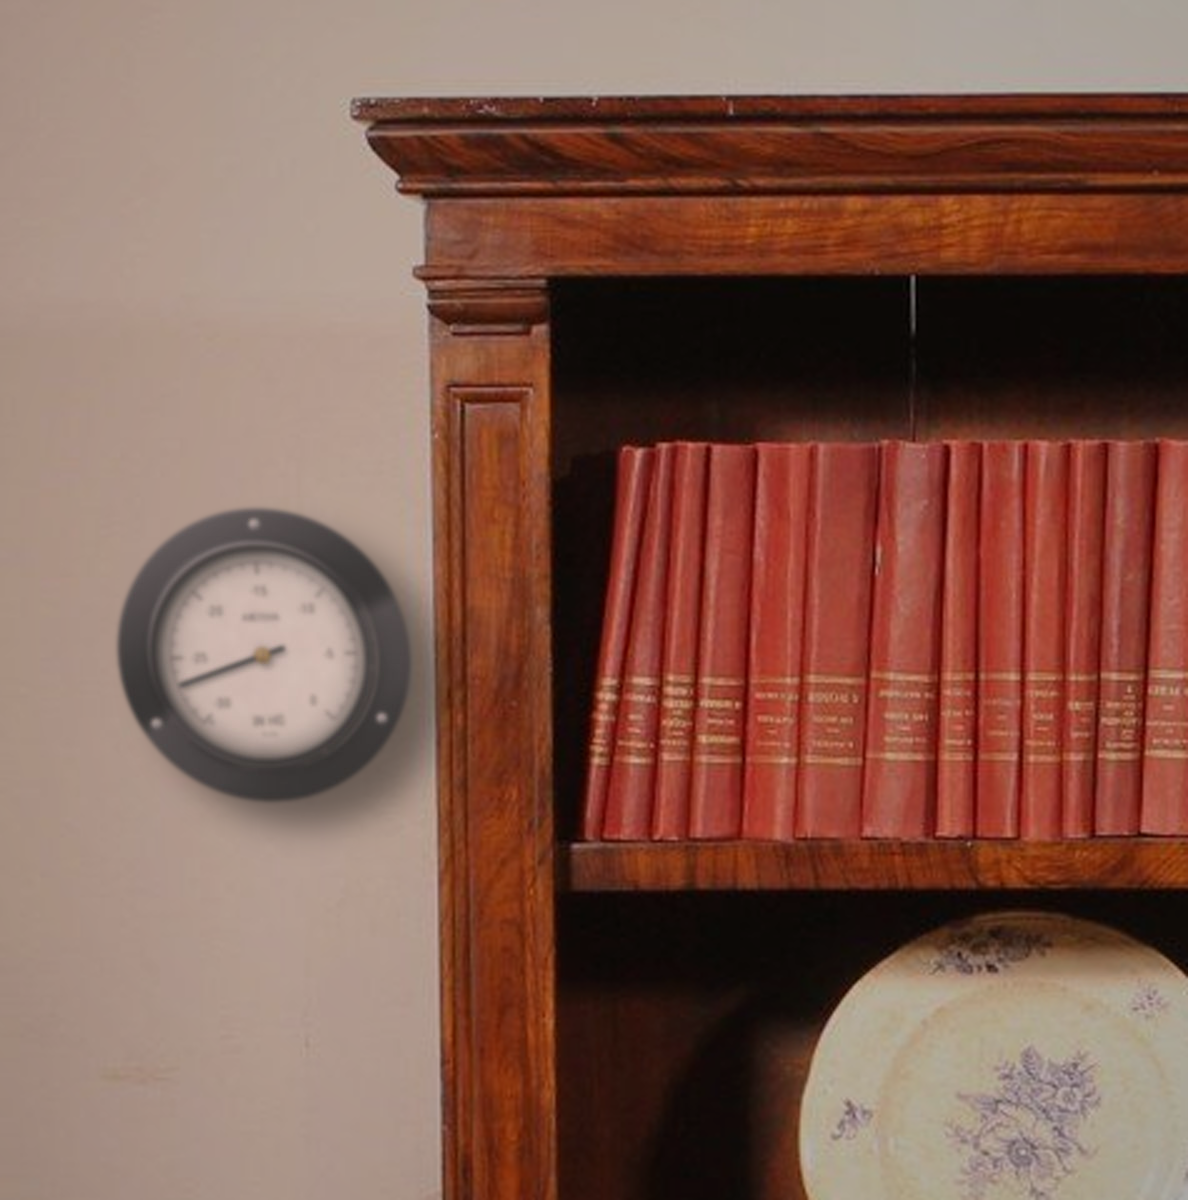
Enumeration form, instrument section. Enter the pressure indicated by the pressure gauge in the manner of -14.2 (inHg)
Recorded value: -27 (inHg)
